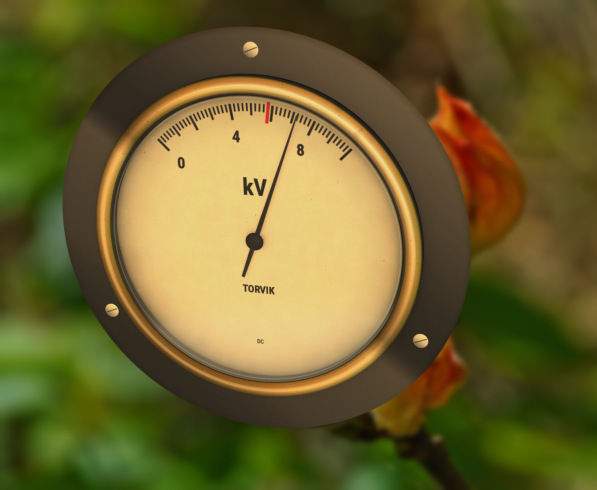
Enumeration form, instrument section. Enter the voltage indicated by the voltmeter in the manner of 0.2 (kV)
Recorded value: 7.2 (kV)
